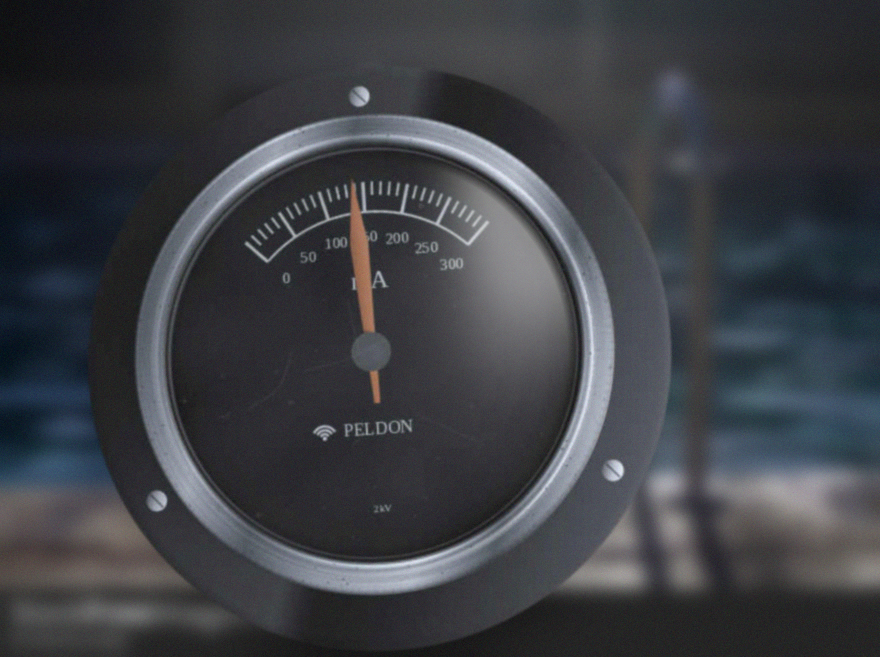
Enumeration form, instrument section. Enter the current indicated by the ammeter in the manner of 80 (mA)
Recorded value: 140 (mA)
